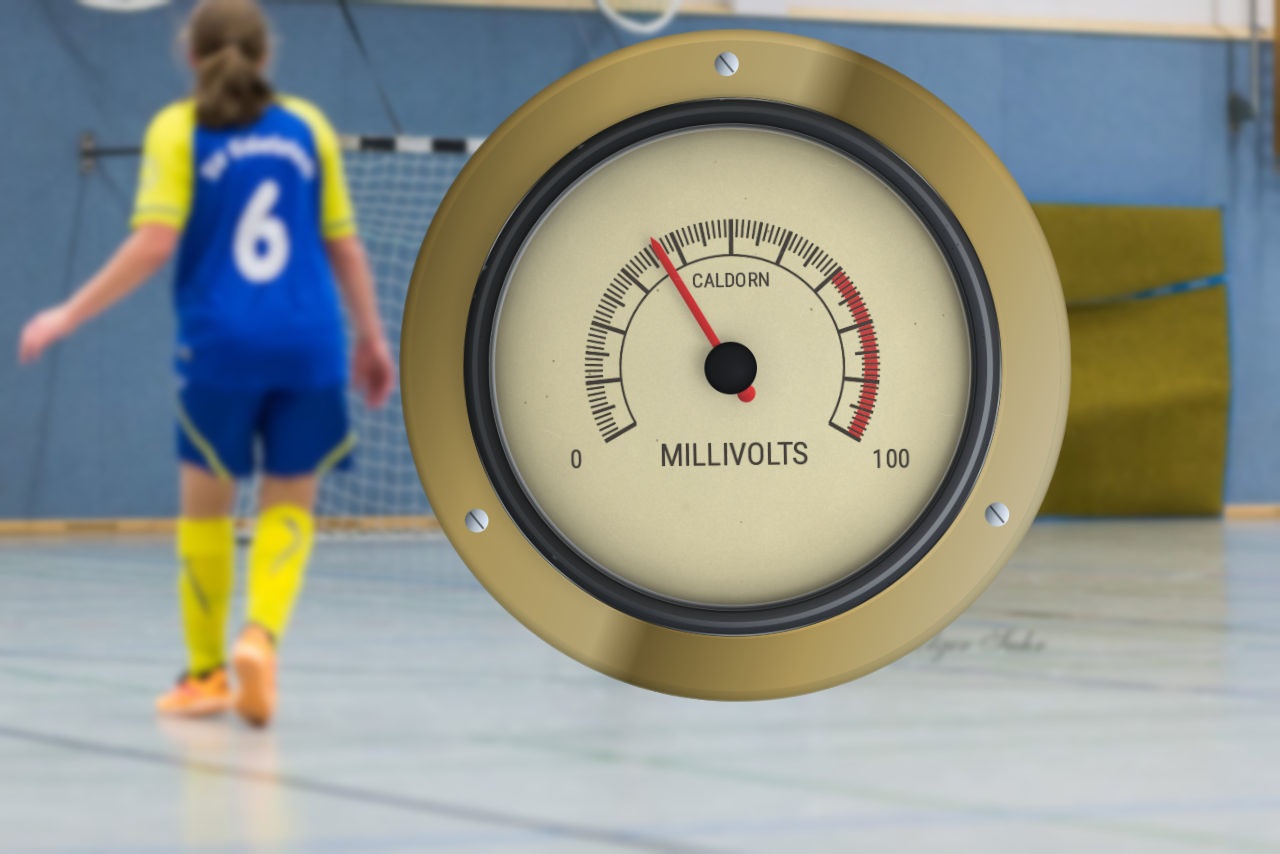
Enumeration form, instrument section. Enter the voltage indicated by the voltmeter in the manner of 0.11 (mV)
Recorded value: 37 (mV)
